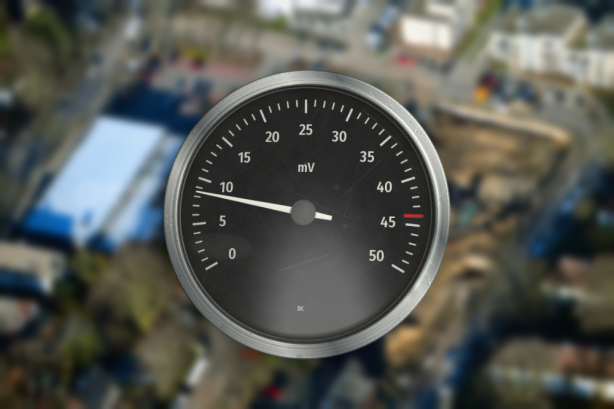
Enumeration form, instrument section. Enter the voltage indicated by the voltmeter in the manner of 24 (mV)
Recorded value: 8.5 (mV)
